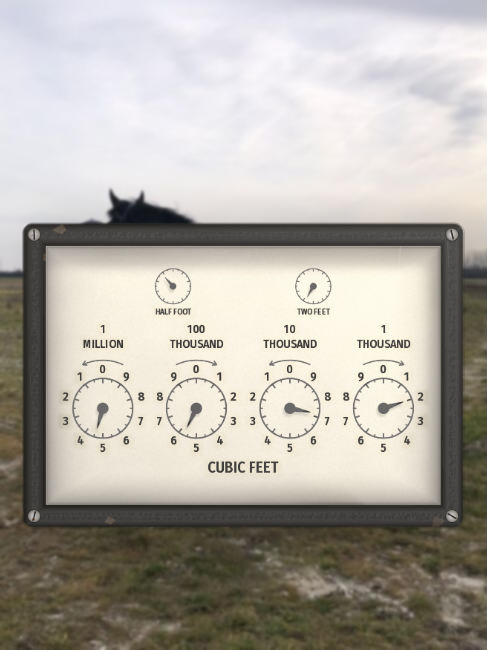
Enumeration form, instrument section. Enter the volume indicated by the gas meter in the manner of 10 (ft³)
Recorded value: 457200 (ft³)
